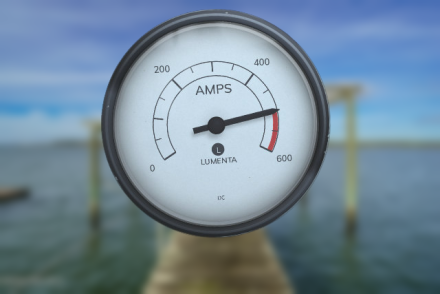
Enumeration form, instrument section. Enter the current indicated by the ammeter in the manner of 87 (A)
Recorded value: 500 (A)
